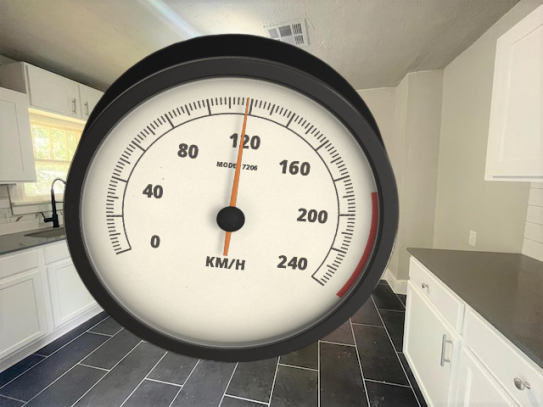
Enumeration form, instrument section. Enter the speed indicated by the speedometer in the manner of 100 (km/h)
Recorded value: 118 (km/h)
